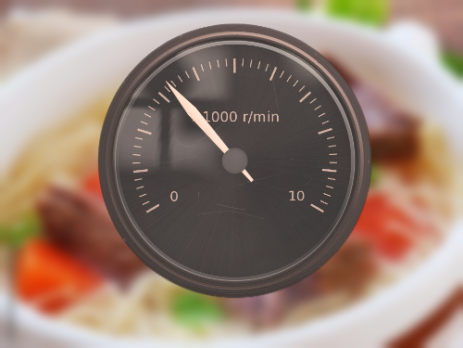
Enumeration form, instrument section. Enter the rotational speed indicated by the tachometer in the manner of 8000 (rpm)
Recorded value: 3300 (rpm)
